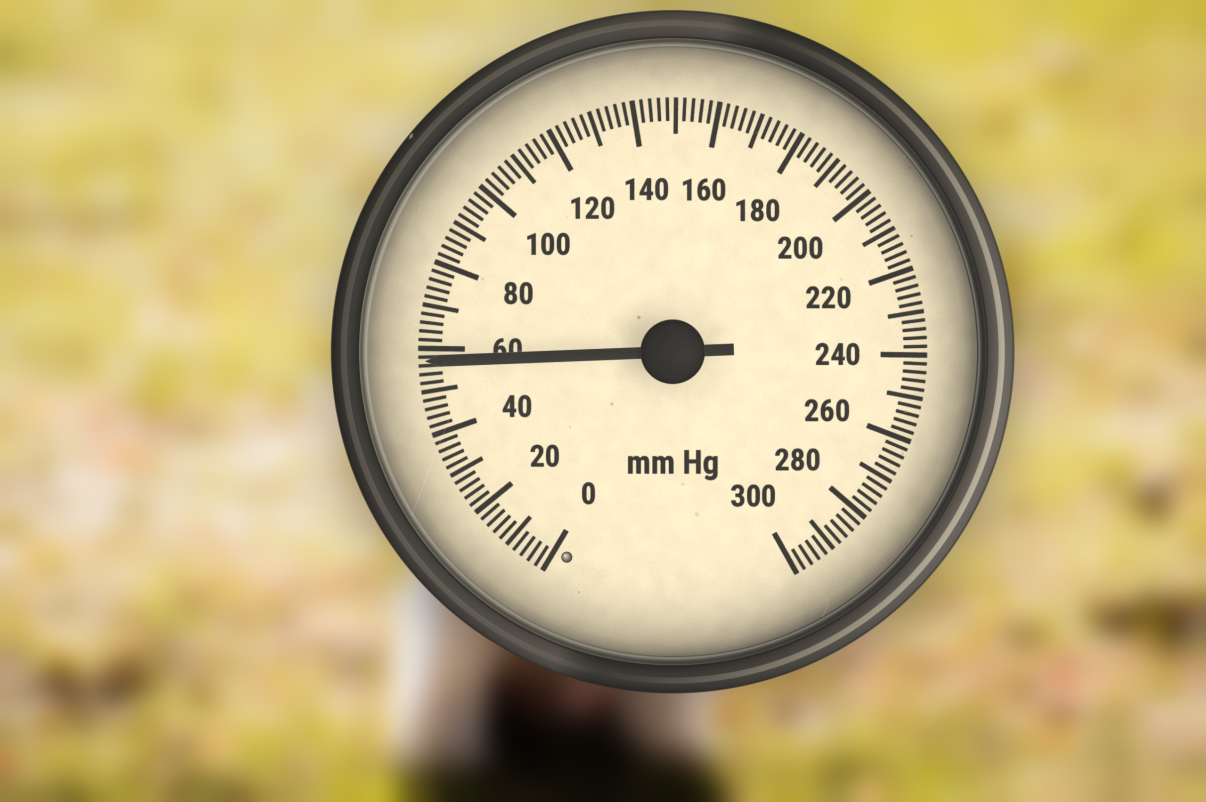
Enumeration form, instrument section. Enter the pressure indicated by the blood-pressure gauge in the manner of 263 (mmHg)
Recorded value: 57 (mmHg)
